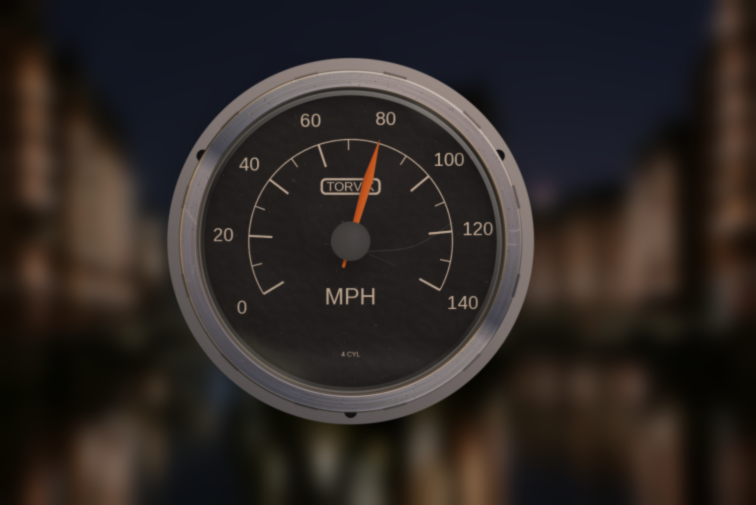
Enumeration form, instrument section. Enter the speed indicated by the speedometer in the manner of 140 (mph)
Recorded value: 80 (mph)
